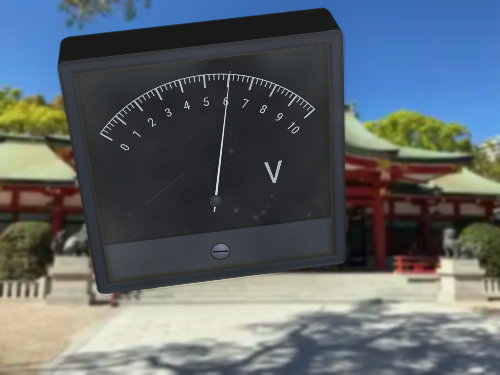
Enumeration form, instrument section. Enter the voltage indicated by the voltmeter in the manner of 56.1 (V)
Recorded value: 6 (V)
